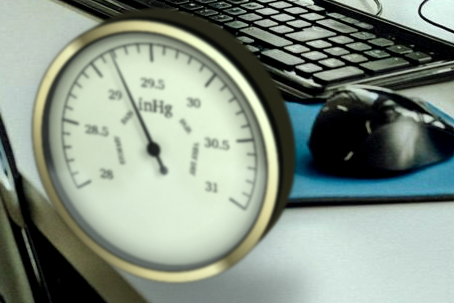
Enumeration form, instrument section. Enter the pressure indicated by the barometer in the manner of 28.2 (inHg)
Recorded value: 29.2 (inHg)
